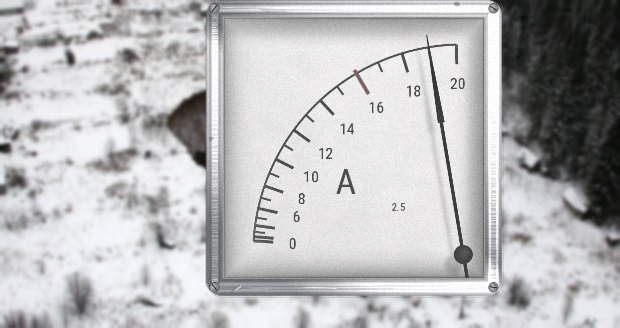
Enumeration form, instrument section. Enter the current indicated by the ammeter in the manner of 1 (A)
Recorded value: 19 (A)
